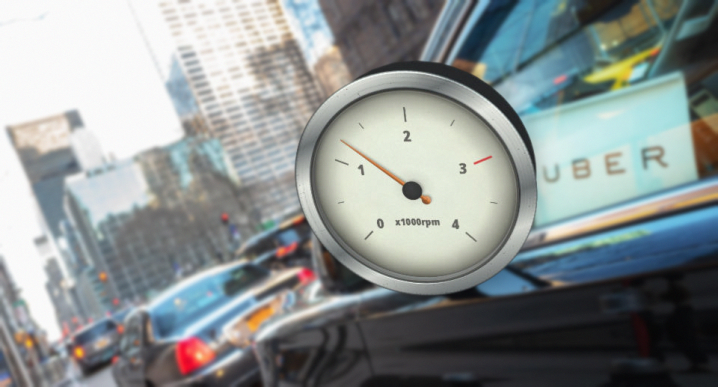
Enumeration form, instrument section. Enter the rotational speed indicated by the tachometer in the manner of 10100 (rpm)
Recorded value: 1250 (rpm)
